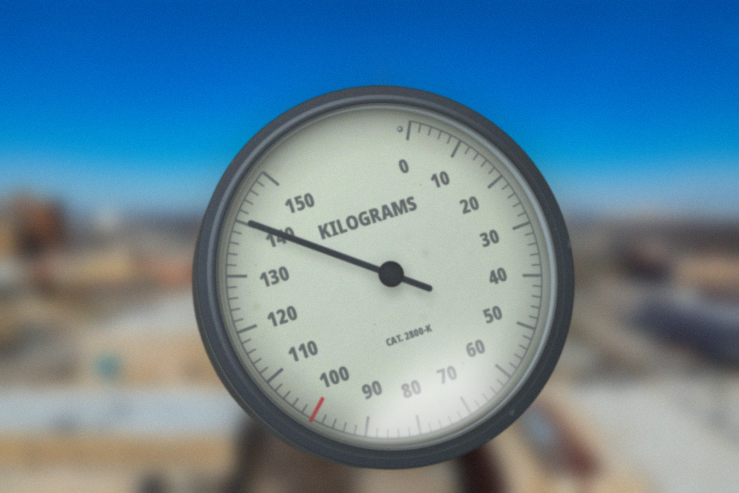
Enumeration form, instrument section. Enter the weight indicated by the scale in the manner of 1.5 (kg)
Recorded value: 140 (kg)
